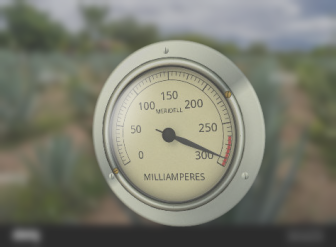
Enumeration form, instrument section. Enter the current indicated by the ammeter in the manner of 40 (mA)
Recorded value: 290 (mA)
